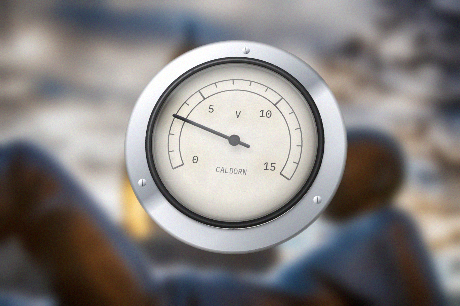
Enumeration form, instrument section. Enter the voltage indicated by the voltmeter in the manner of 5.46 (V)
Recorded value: 3 (V)
